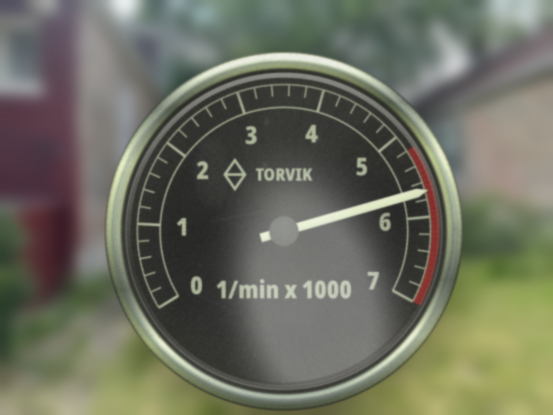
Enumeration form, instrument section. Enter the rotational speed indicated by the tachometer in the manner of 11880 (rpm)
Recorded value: 5700 (rpm)
